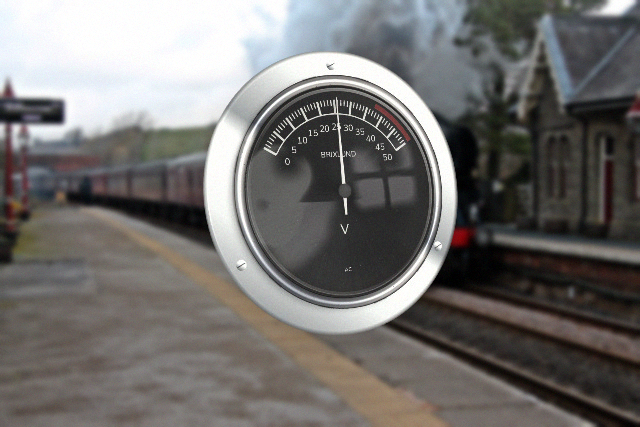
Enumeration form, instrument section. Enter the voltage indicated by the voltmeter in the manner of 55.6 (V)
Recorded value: 25 (V)
